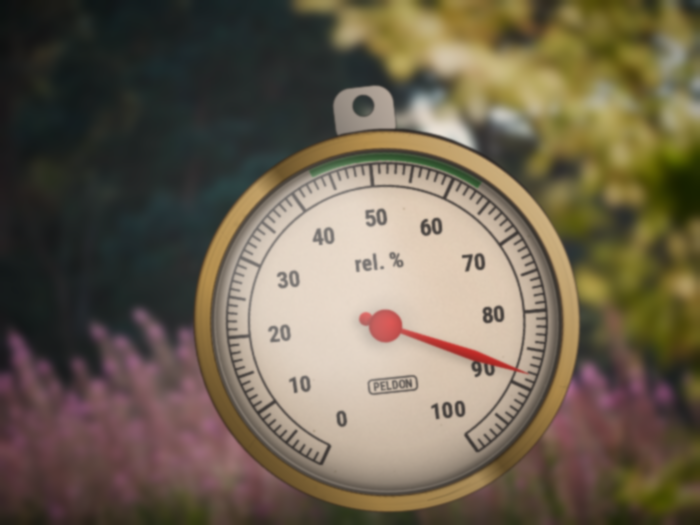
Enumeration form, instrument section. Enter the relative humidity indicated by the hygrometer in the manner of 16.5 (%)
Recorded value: 88 (%)
